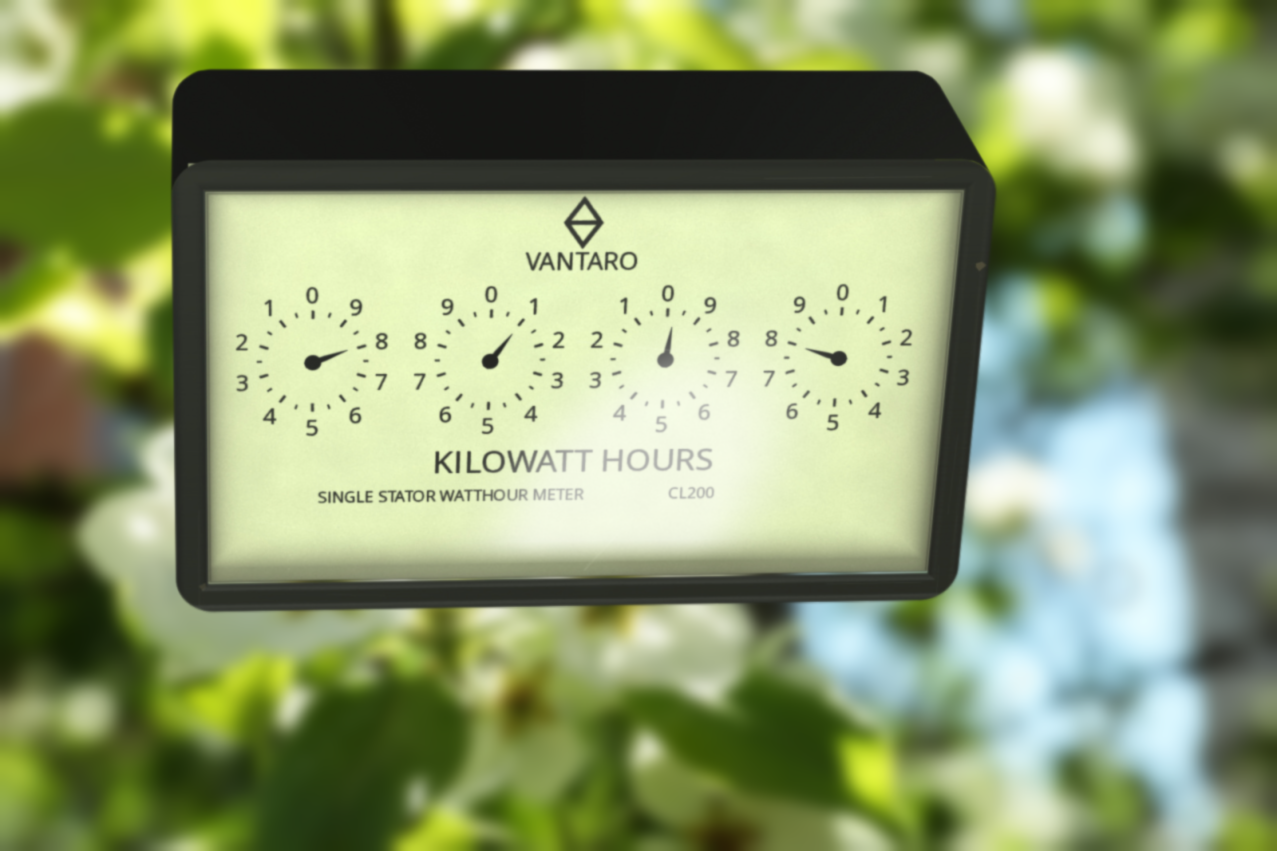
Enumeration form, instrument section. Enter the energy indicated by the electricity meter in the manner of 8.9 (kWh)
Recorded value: 8098 (kWh)
